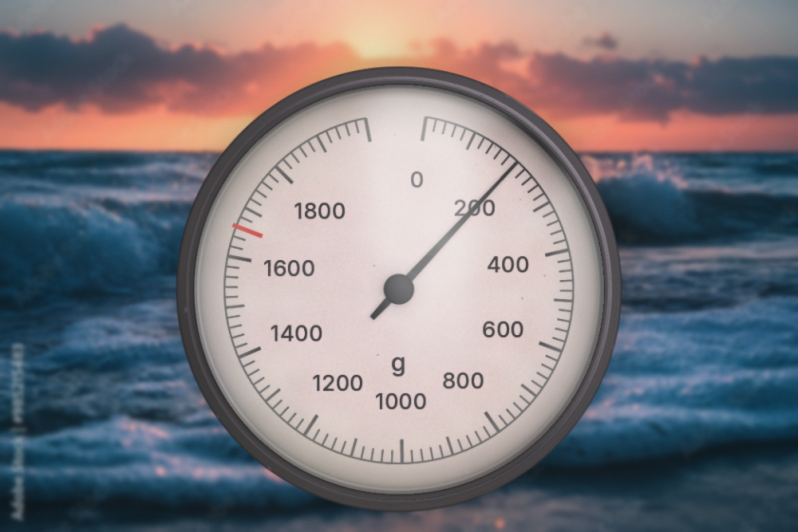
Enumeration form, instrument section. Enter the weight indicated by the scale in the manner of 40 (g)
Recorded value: 200 (g)
